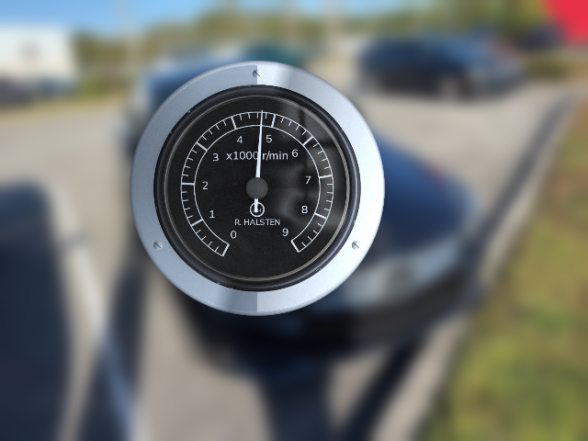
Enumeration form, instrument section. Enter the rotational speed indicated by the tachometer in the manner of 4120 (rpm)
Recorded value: 4700 (rpm)
